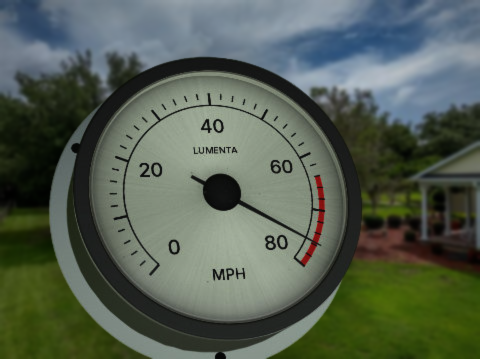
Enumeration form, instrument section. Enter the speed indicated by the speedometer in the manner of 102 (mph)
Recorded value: 76 (mph)
